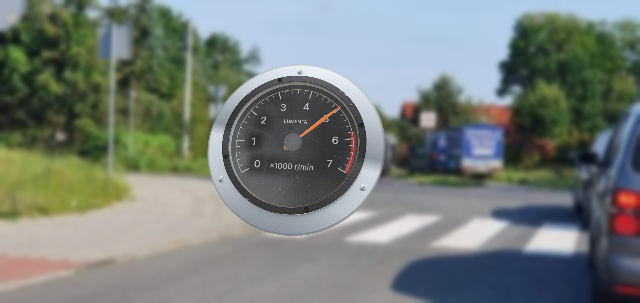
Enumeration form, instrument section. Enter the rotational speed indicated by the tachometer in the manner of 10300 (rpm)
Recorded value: 5000 (rpm)
